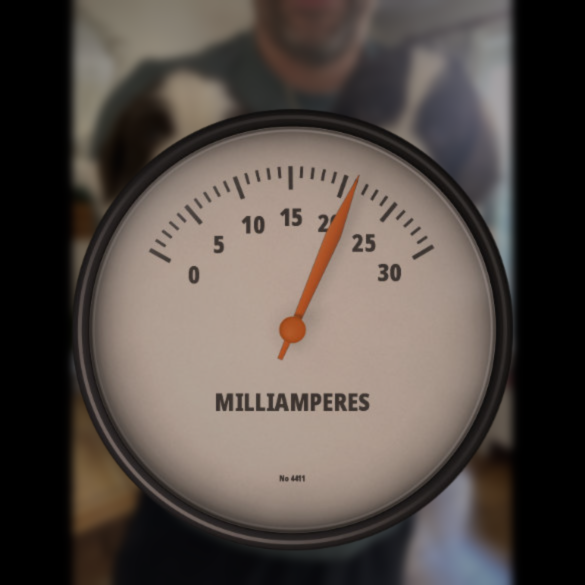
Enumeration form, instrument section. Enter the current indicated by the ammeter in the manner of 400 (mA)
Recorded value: 21 (mA)
